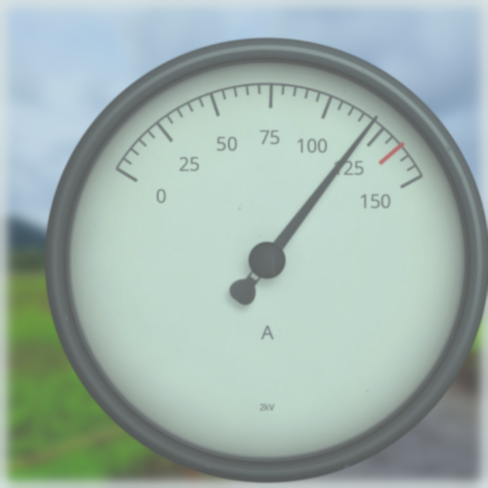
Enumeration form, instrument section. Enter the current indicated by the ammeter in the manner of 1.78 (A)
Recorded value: 120 (A)
